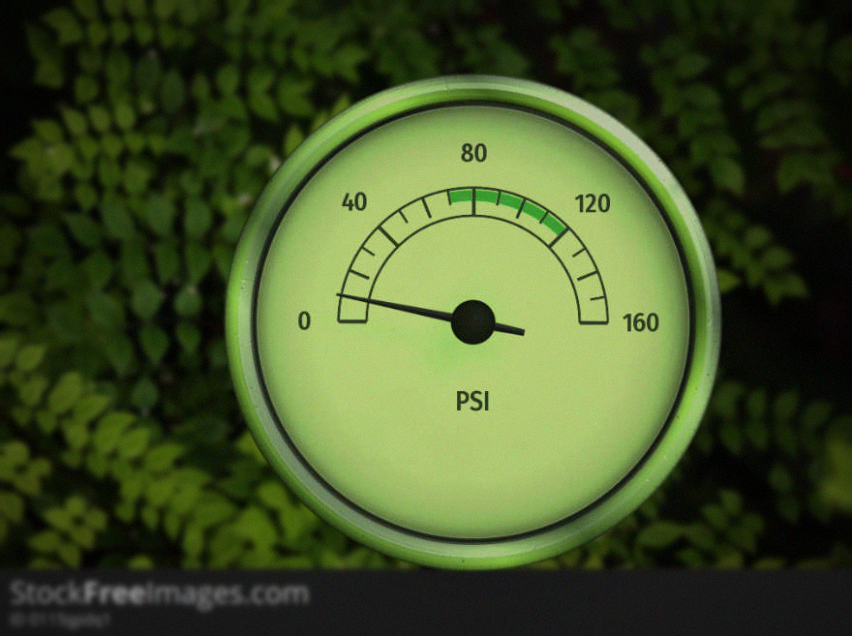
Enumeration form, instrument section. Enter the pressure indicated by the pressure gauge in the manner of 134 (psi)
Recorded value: 10 (psi)
